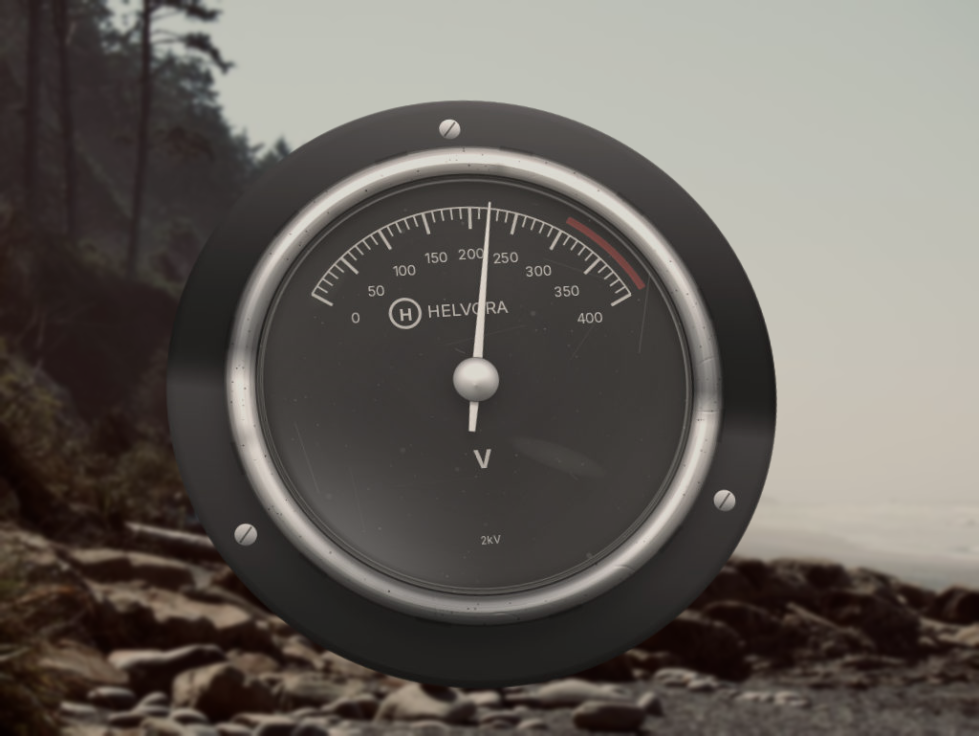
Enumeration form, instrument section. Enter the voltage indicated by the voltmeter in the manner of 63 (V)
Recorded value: 220 (V)
